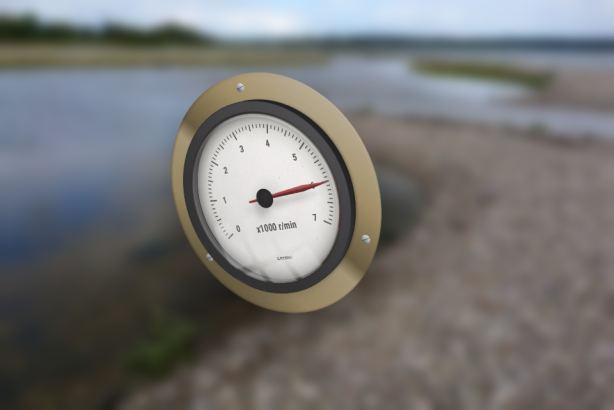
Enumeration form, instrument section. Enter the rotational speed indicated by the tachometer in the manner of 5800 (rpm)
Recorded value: 6000 (rpm)
